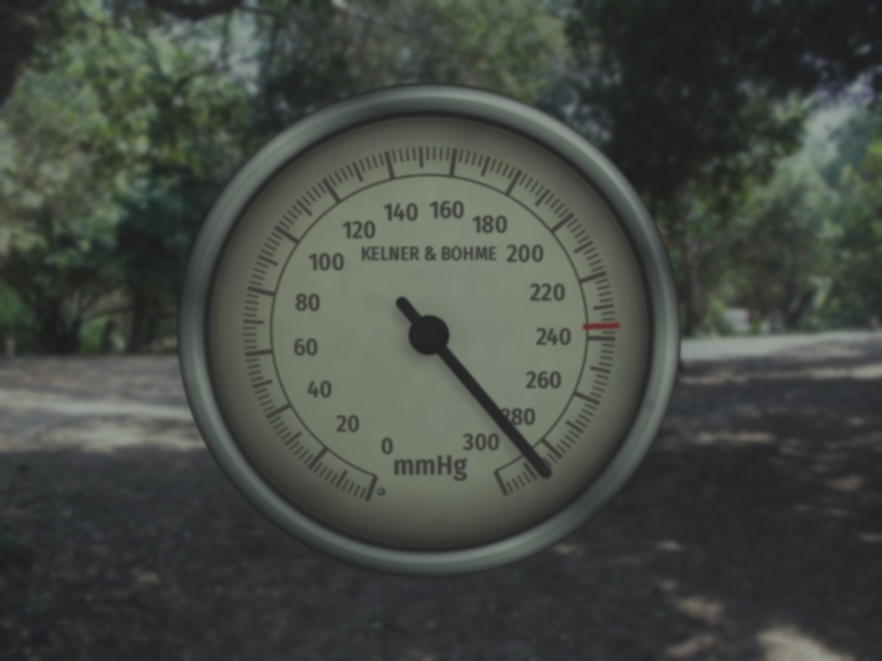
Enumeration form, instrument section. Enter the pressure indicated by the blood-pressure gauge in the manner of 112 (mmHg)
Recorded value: 286 (mmHg)
